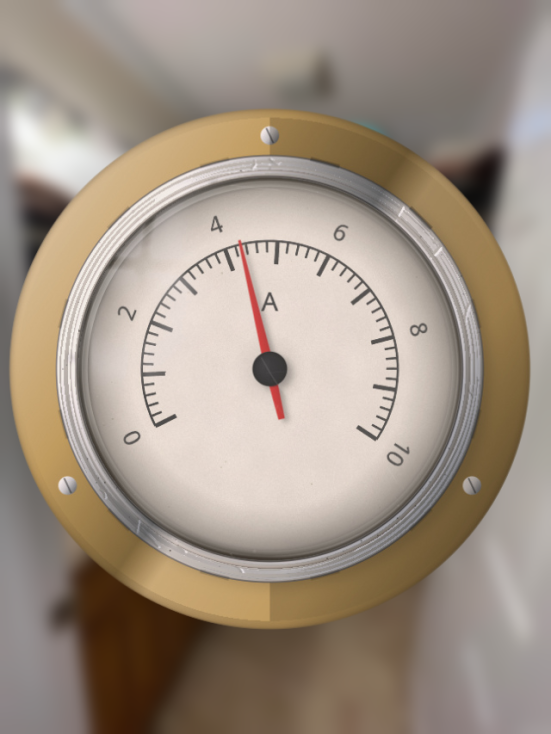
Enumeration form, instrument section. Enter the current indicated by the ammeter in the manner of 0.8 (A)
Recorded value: 4.3 (A)
